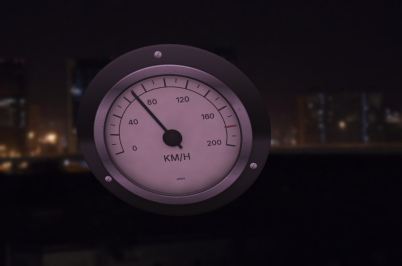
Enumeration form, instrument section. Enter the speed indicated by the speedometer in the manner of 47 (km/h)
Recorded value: 70 (km/h)
